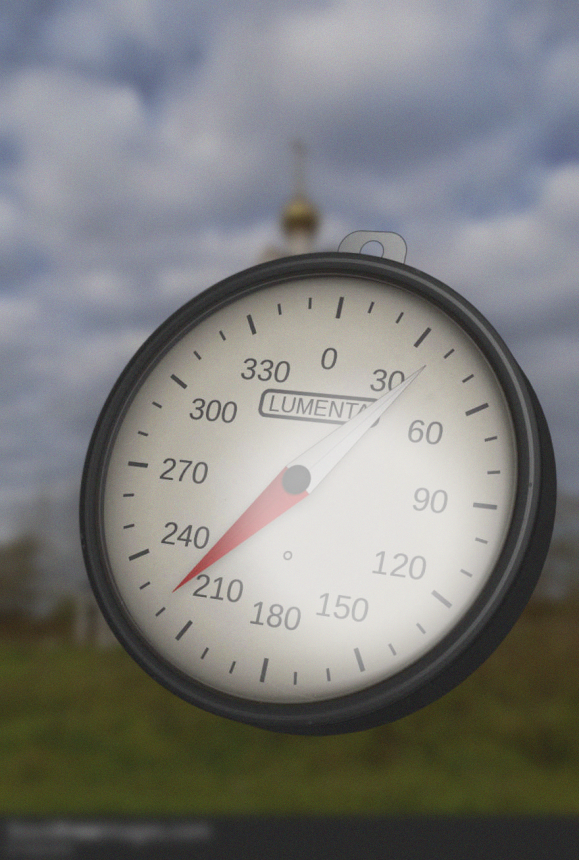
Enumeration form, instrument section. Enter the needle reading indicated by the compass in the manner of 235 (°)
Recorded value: 220 (°)
